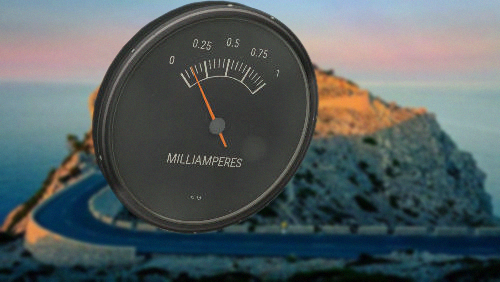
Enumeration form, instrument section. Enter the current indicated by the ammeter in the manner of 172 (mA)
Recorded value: 0.1 (mA)
